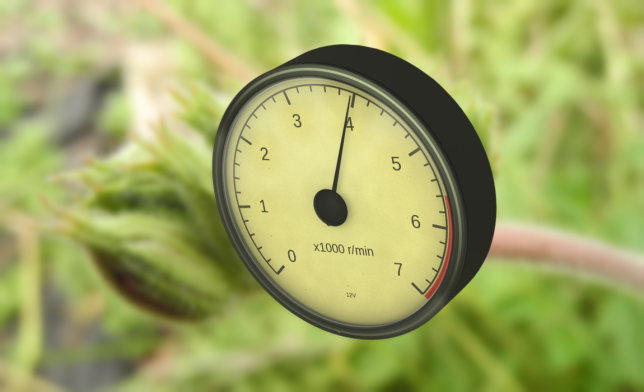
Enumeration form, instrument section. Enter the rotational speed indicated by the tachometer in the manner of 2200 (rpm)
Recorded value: 4000 (rpm)
